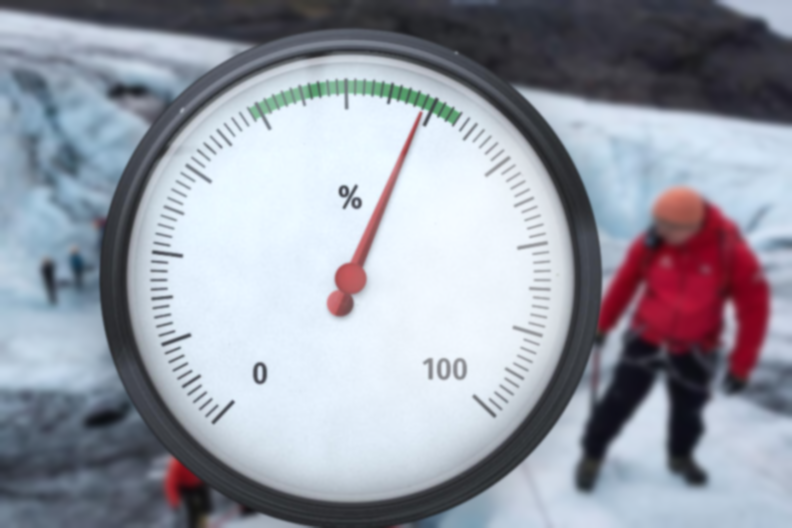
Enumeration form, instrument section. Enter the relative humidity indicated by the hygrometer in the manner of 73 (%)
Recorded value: 59 (%)
